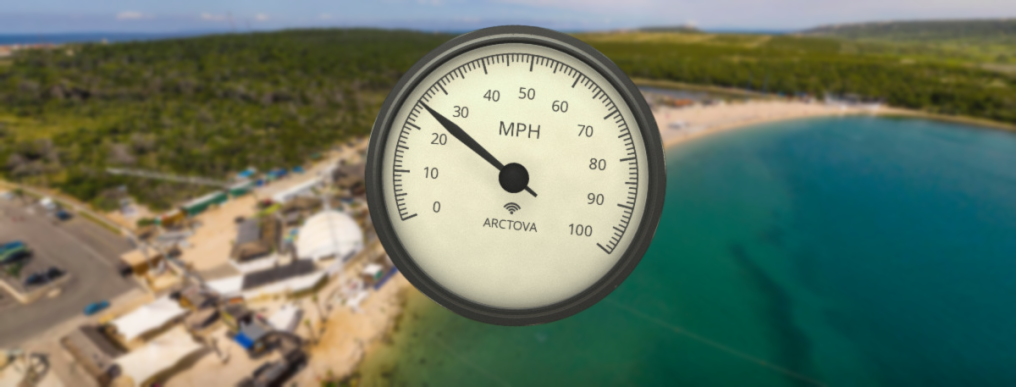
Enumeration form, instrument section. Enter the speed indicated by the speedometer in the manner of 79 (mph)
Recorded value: 25 (mph)
